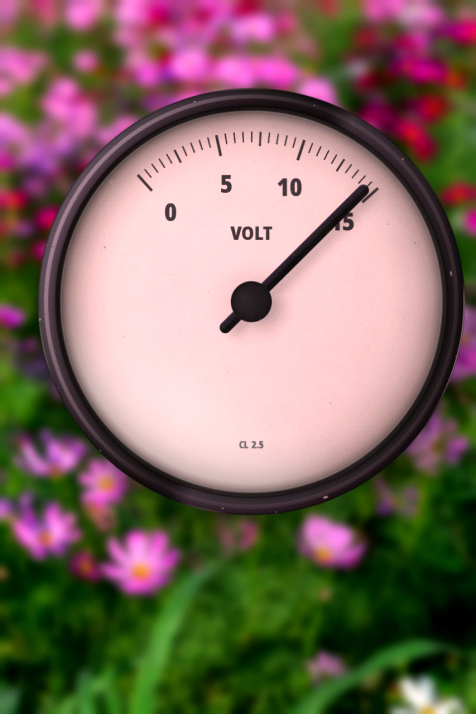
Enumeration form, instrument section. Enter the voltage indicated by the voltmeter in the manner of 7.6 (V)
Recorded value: 14.5 (V)
